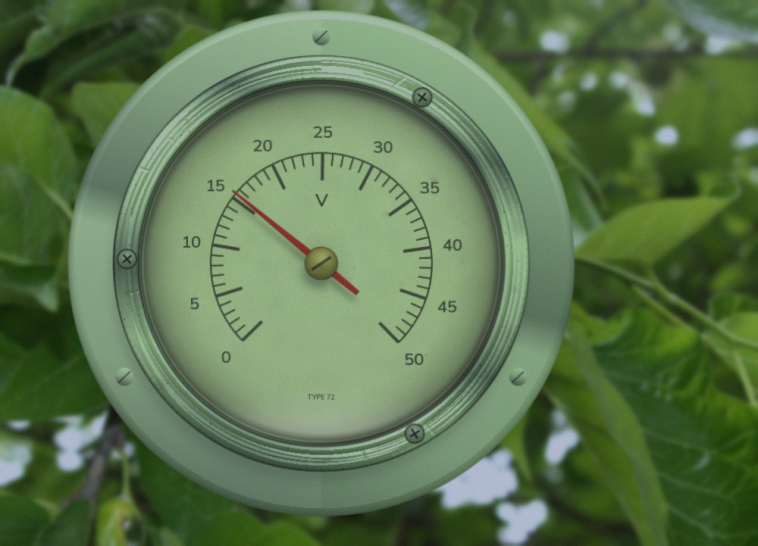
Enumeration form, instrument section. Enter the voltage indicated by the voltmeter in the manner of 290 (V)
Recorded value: 15.5 (V)
